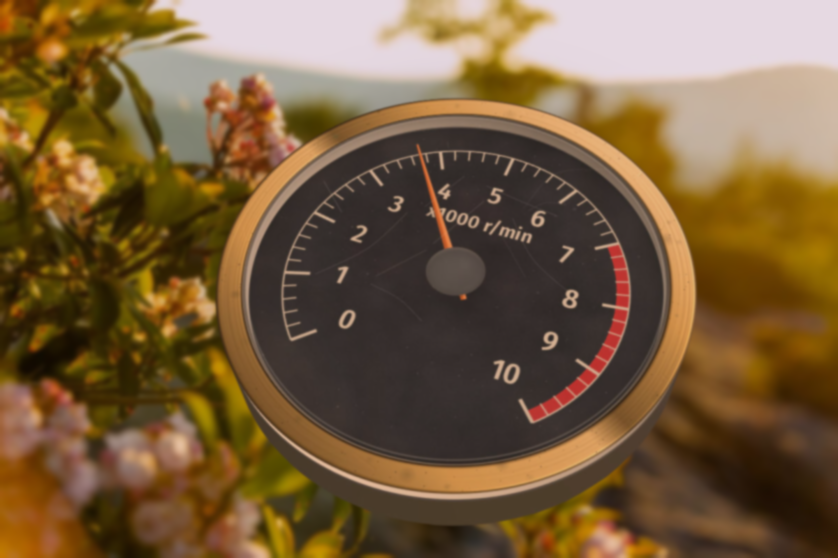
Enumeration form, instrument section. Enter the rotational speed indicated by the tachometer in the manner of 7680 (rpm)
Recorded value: 3700 (rpm)
